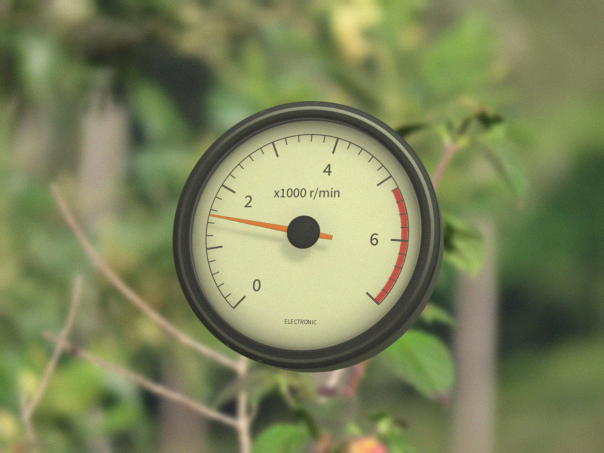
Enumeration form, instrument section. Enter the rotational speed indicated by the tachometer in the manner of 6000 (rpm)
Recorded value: 1500 (rpm)
